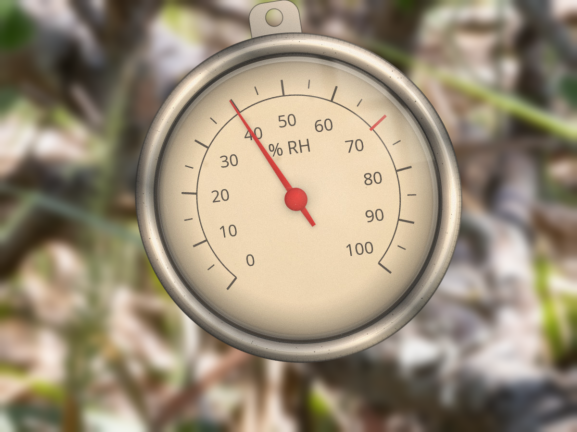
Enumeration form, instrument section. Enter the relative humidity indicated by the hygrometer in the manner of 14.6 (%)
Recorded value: 40 (%)
